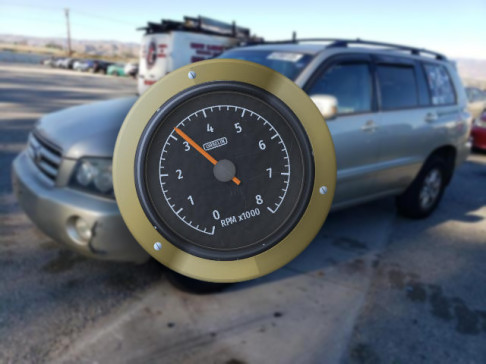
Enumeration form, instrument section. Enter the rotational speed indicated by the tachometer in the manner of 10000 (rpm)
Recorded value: 3200 (rpm)
